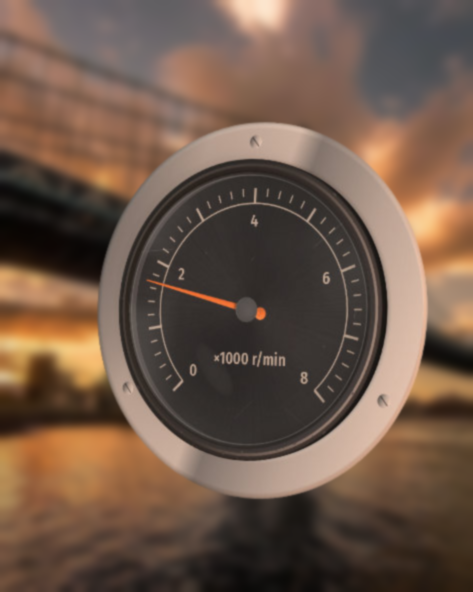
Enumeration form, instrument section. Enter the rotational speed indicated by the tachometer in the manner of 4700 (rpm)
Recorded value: 1700 (rpm)
